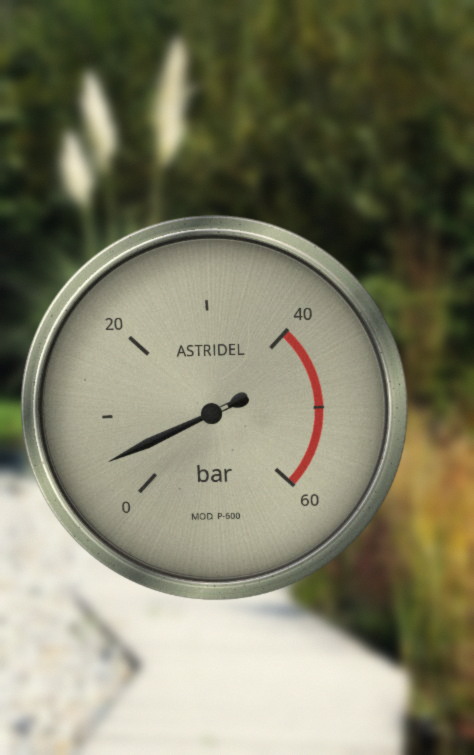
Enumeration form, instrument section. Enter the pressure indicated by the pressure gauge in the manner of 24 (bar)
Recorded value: 5 (bar)
